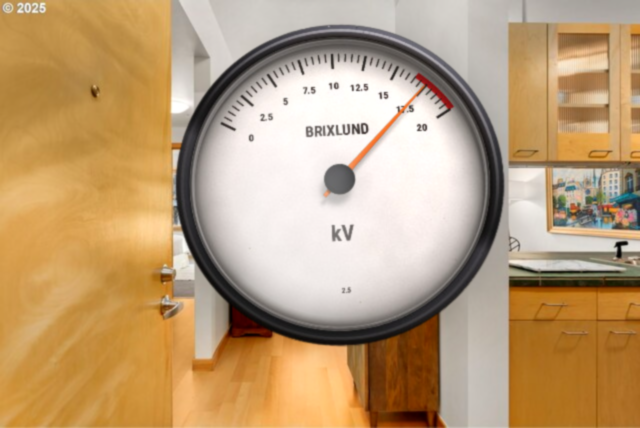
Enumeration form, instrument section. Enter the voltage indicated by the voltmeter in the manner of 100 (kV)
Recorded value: 17.5 (kV)
